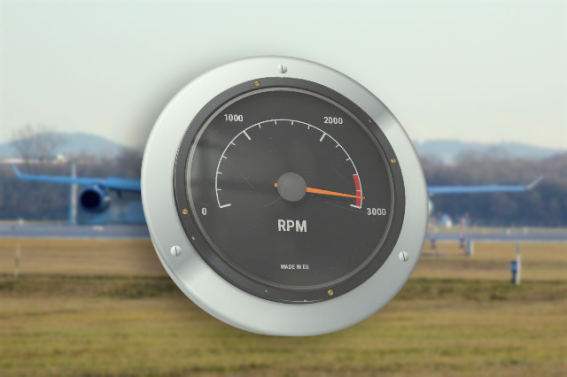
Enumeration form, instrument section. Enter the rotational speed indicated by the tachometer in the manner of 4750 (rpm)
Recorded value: 2900 (rpm)
